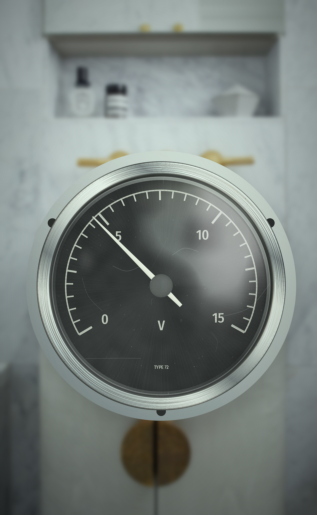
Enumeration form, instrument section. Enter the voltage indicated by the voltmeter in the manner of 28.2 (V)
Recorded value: 4.75 (V)
